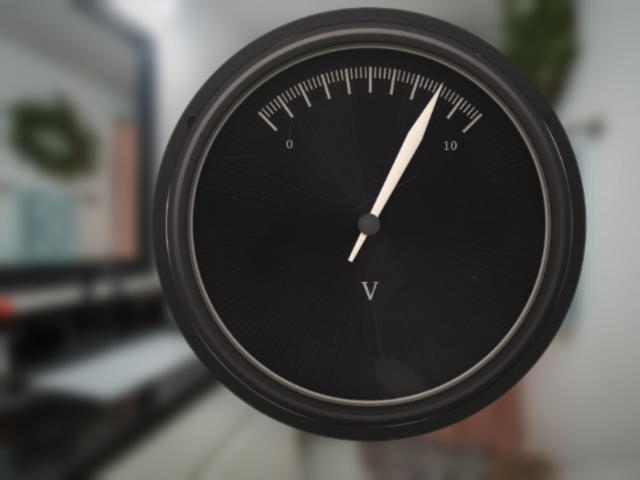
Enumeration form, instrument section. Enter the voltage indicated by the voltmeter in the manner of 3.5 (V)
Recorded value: 8 (V)
